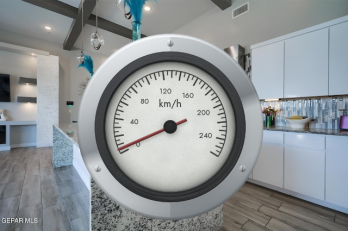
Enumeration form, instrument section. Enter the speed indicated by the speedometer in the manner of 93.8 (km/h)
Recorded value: 5 (km/h)
